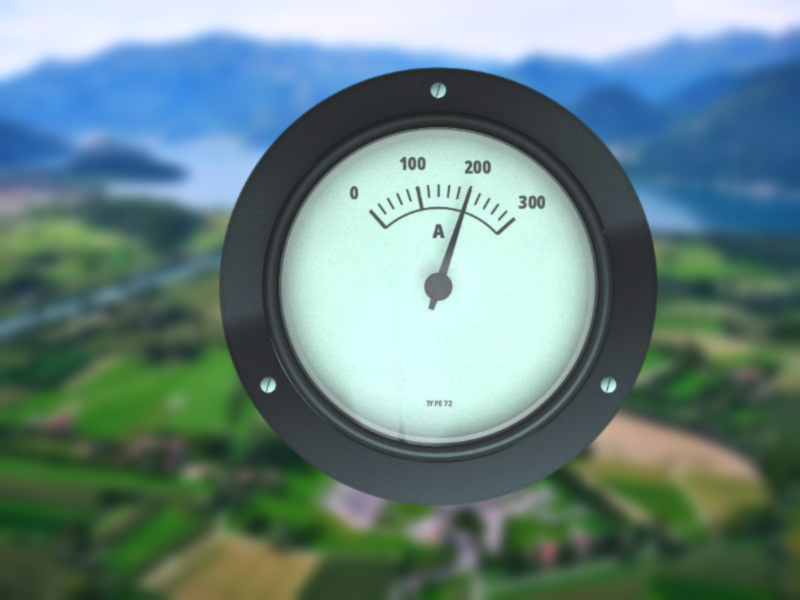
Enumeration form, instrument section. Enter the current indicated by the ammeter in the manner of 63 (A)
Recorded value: 200 (A)
